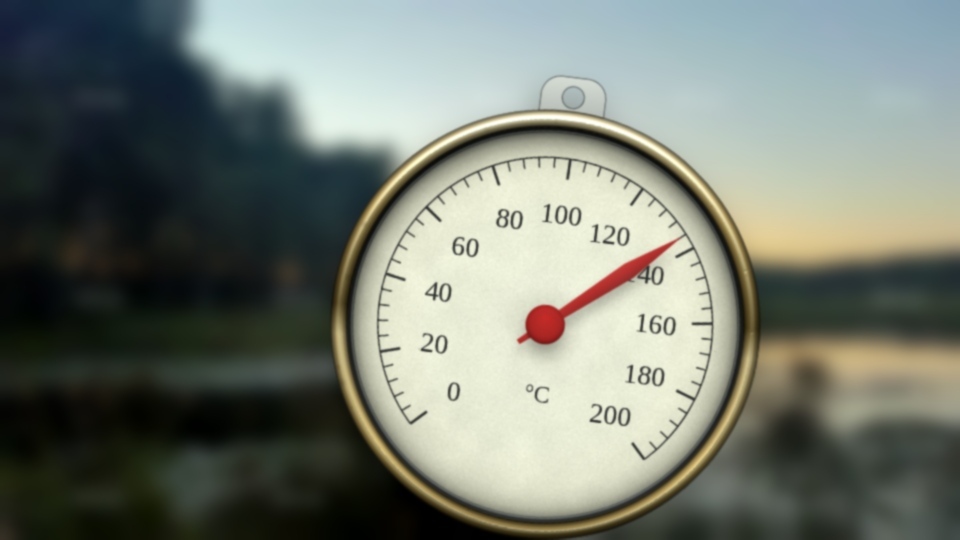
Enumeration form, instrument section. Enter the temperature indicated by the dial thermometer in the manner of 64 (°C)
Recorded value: 136 (°C)
